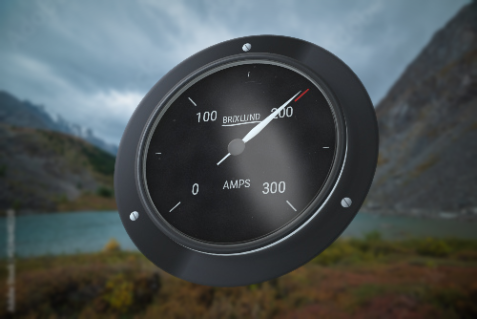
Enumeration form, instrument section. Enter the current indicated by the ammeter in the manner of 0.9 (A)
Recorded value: 200 (A)
